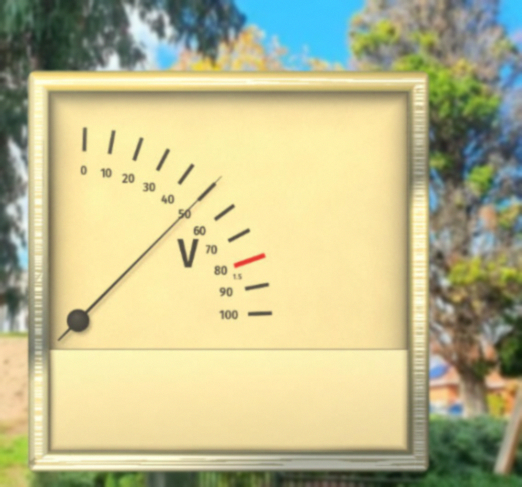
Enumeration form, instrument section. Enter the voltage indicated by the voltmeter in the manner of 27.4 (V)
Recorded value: 50 (V)
